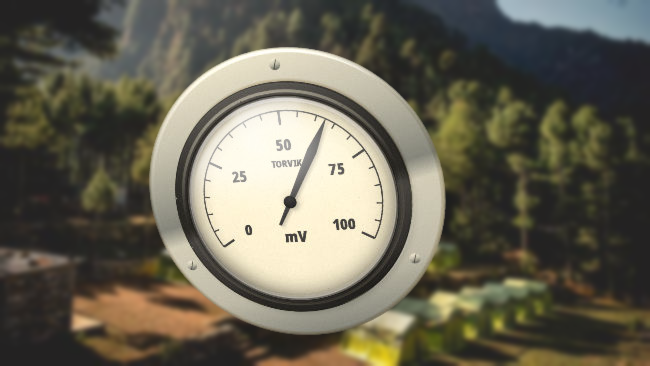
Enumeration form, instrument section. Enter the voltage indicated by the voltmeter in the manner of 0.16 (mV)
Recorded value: 62.5 (mV)
